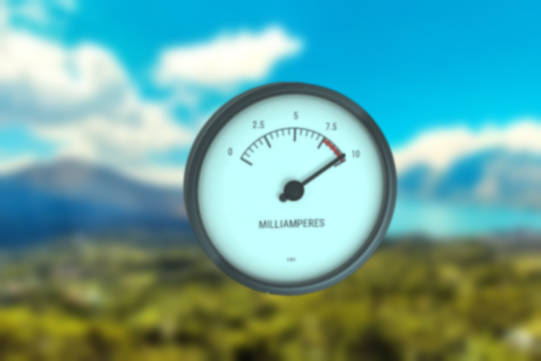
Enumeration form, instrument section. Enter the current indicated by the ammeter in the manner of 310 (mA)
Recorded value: 9.5 (mA)
